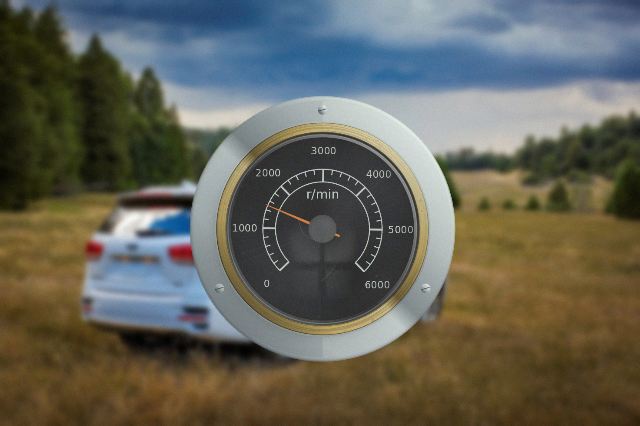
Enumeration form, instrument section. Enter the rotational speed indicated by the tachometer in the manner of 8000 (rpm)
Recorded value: 1500 (rpm)
